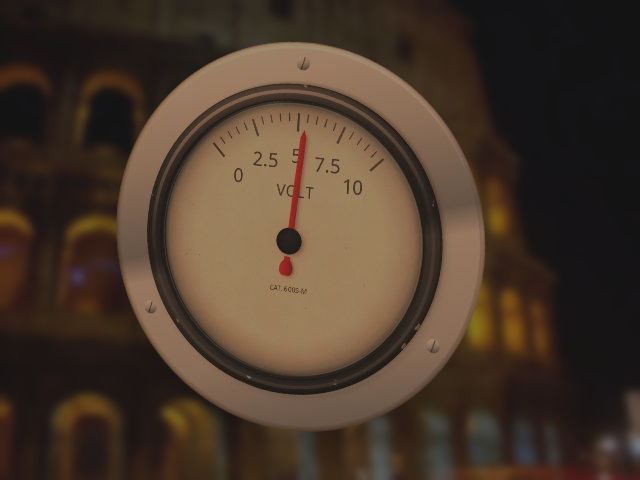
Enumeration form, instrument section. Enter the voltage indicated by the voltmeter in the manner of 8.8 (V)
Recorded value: 5.5 (V)
